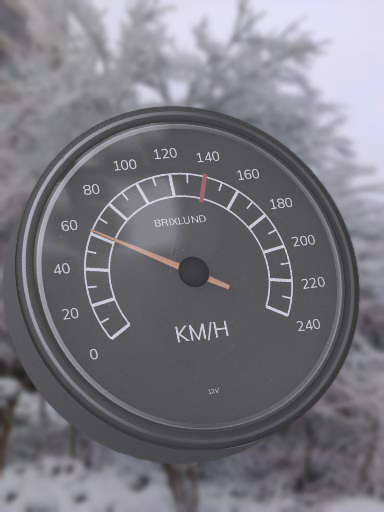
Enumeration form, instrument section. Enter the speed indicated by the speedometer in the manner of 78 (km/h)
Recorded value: 60 (km/h)
